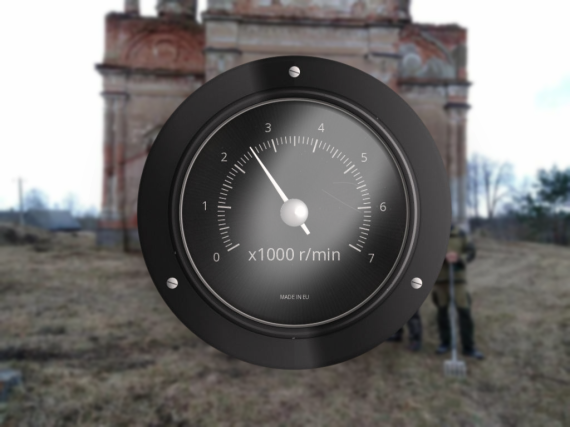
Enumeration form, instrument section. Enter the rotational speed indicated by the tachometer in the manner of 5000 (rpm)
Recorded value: 2500 (rpm)
